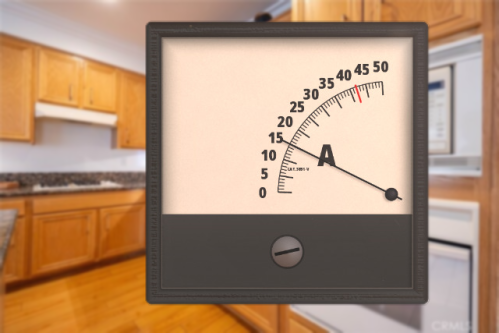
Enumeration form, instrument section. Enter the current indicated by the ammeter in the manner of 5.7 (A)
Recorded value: 15 (A)
